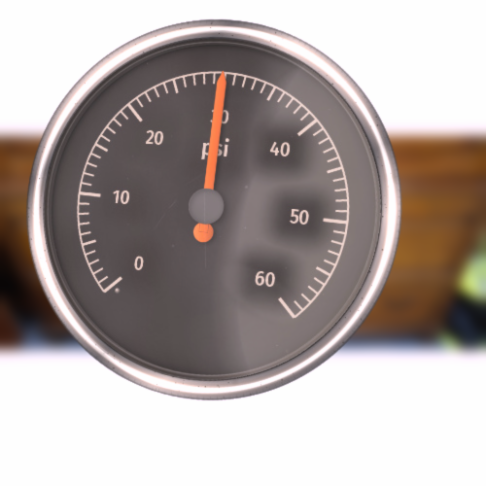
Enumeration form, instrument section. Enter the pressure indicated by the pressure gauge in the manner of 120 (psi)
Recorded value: 30 (psi)
